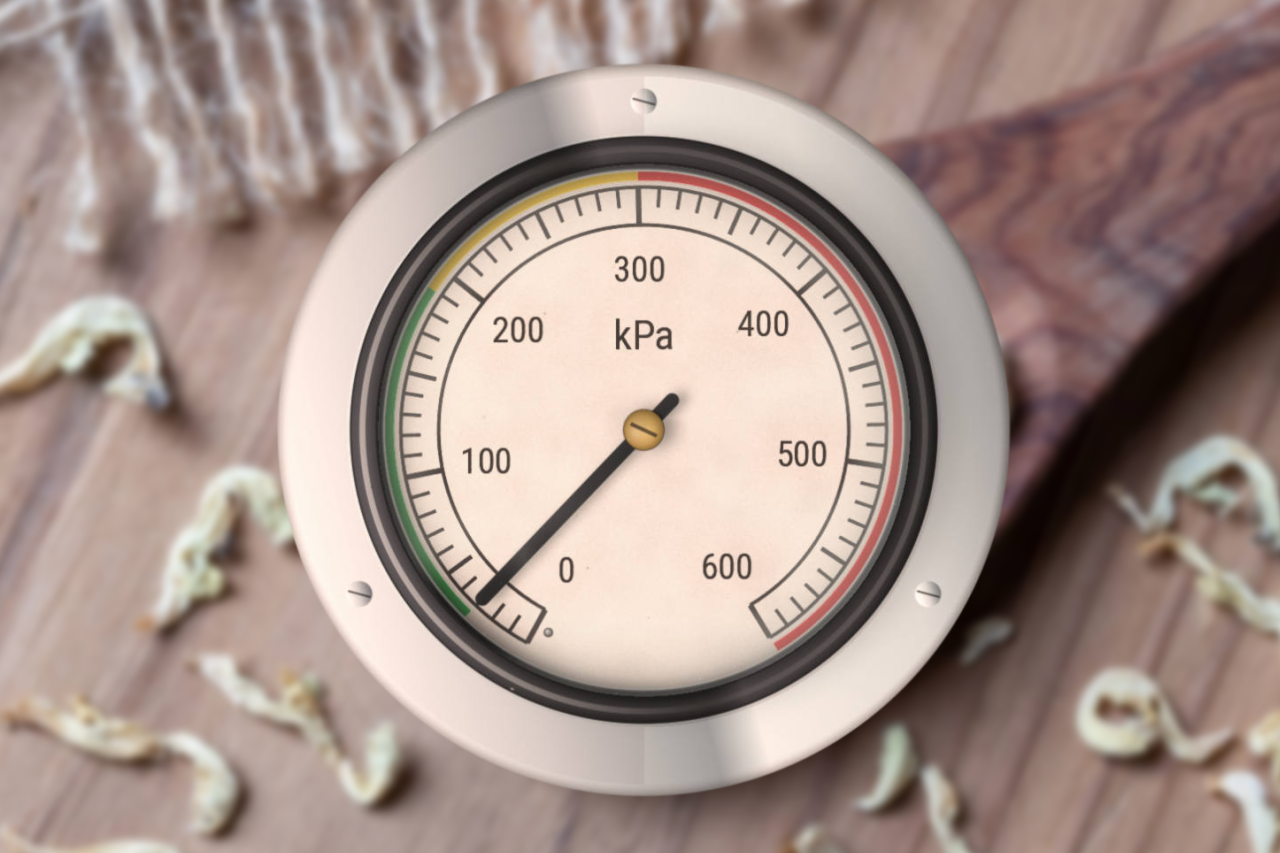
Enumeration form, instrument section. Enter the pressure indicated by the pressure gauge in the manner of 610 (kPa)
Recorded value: 30 (kPa)
